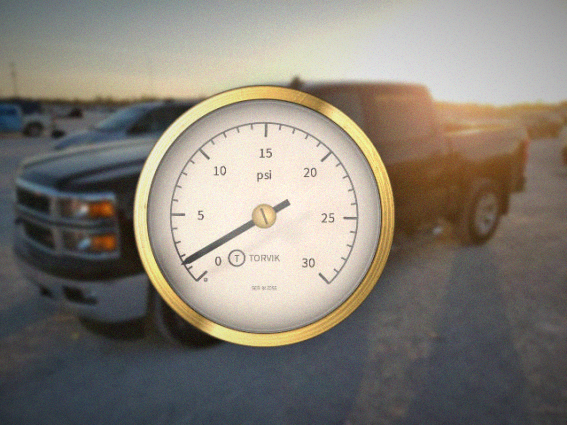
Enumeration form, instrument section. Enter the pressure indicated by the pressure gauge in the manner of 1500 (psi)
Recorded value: 1.5 (psi)
